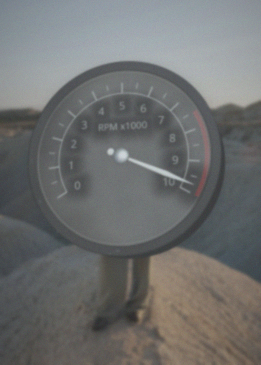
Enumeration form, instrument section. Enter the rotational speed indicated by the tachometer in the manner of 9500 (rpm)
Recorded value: 9750 (rpm)
